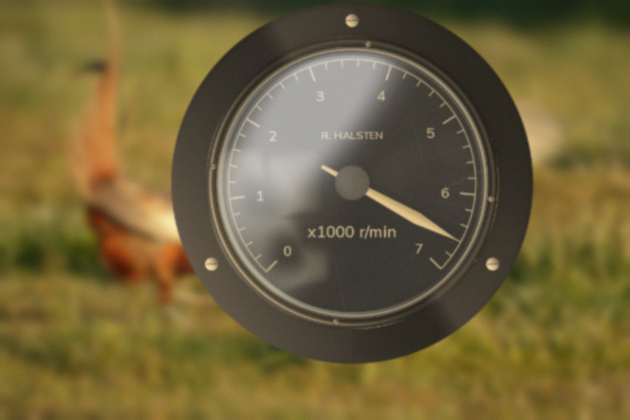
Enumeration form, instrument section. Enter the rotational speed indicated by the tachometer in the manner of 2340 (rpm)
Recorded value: 6600 (rpm)
